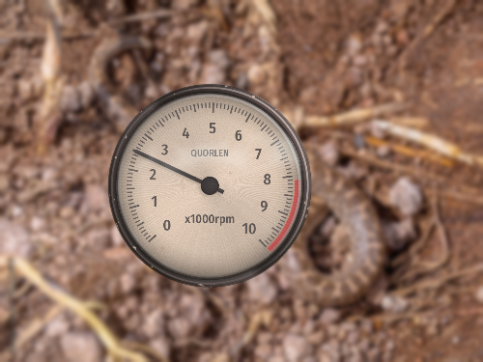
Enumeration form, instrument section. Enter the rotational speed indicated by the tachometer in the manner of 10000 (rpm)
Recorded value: 2500 (rpm)
